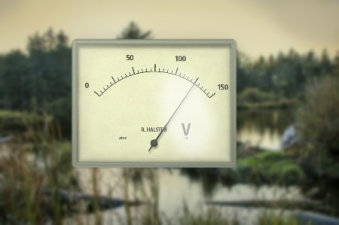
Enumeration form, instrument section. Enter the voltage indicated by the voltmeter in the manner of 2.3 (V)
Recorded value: 125 (V)
